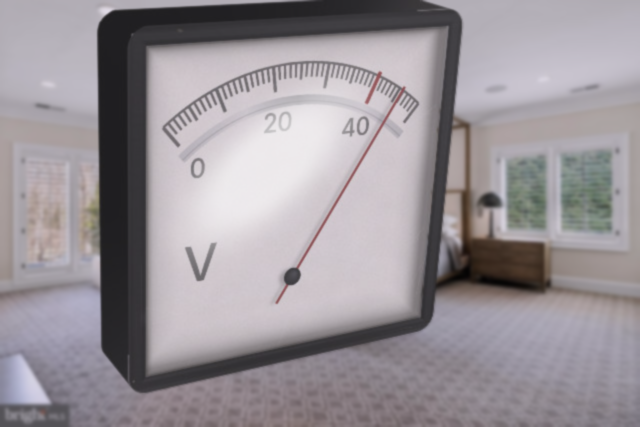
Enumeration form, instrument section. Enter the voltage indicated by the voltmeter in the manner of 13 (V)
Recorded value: 45 (V)
